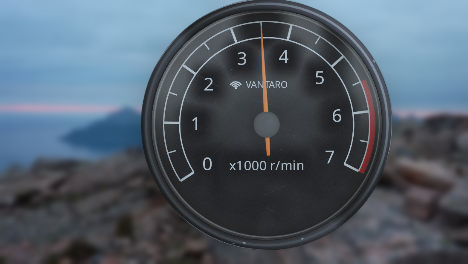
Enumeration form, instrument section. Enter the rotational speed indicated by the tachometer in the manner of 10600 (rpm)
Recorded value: 3500 (rpm)
